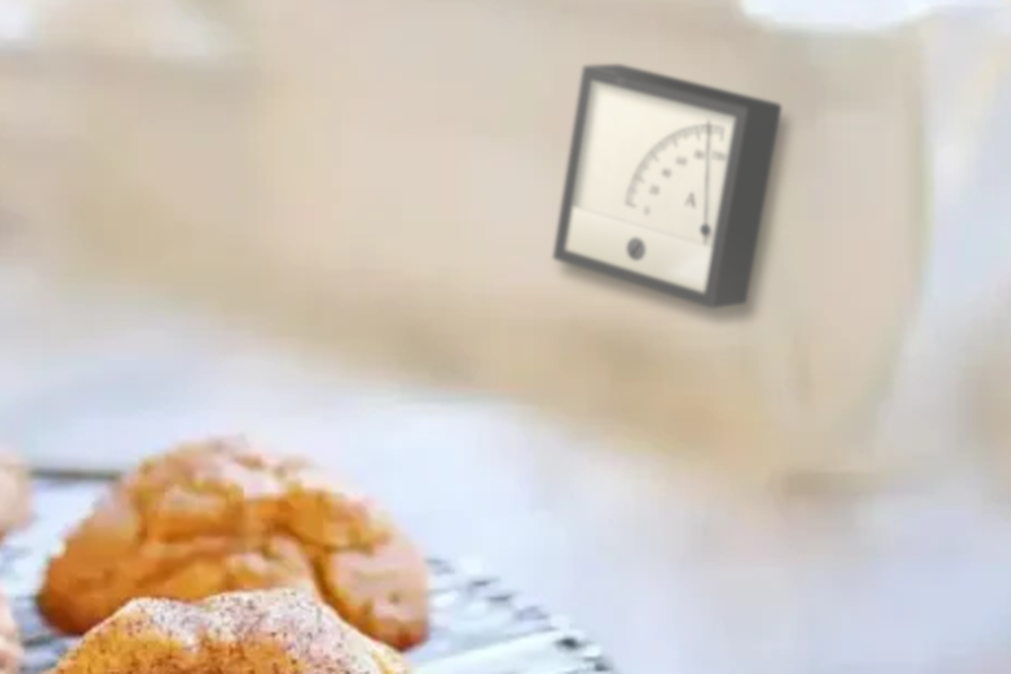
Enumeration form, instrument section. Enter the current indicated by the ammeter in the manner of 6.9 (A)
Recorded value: 90 (A)
